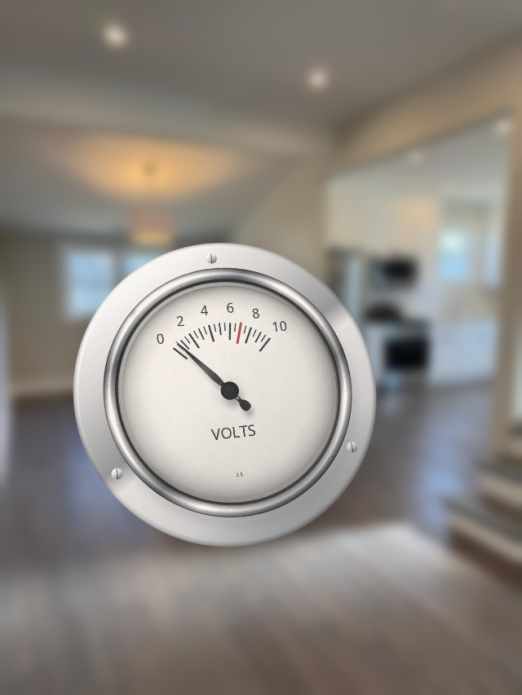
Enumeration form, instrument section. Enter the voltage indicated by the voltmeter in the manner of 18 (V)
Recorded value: 0.5 (V)
